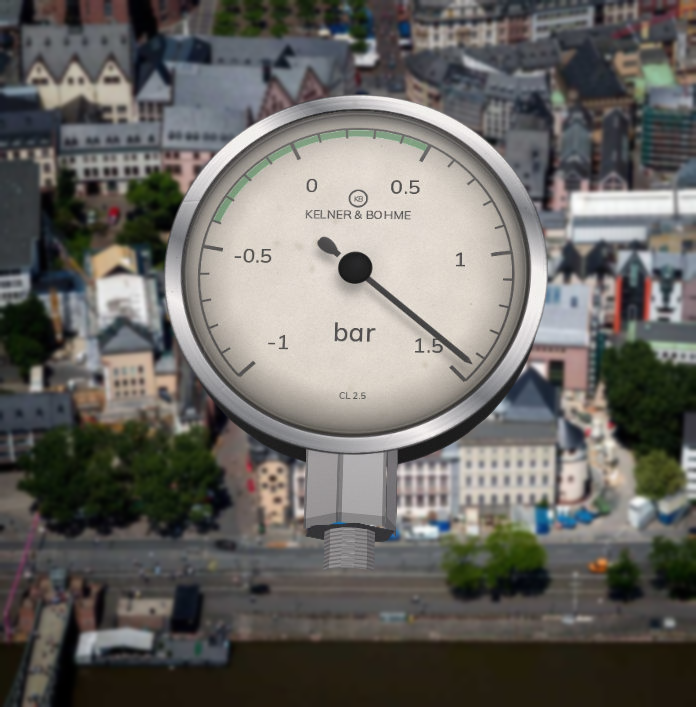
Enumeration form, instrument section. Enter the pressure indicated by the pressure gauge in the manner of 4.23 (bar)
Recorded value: 1.45 (bar)
